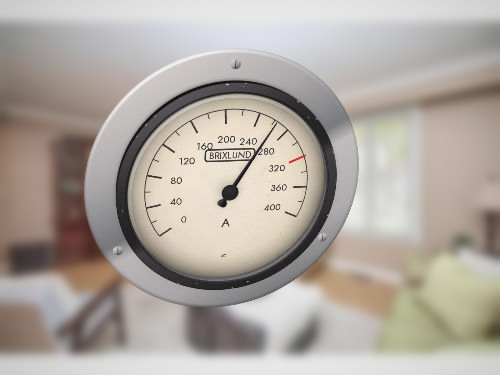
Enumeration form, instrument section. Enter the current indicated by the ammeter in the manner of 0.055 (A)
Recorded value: 260 (A)
